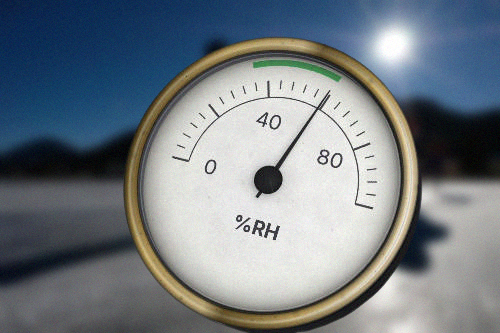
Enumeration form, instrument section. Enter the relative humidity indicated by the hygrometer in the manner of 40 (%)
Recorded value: 60 (%)
